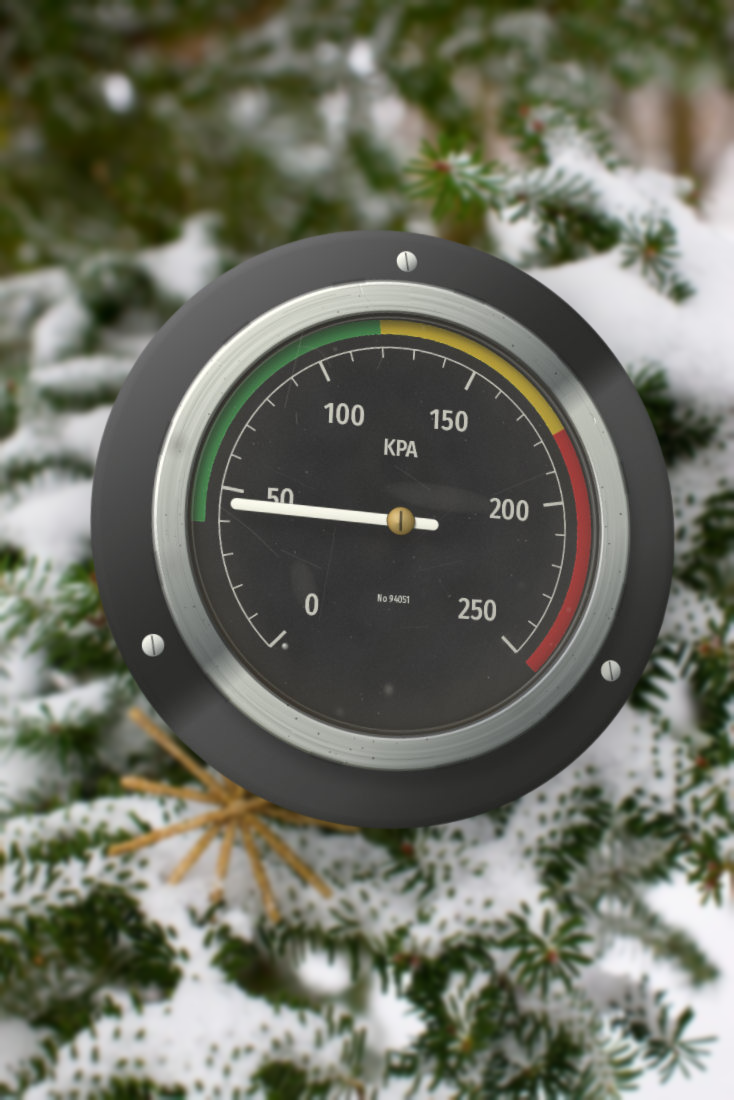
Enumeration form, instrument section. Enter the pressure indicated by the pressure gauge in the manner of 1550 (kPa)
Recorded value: 45 (kPa)
